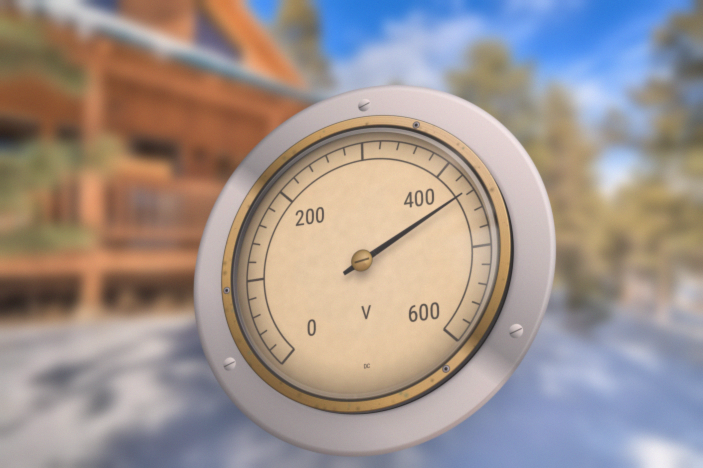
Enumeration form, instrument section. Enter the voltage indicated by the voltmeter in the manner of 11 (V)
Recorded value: 440 (V)
